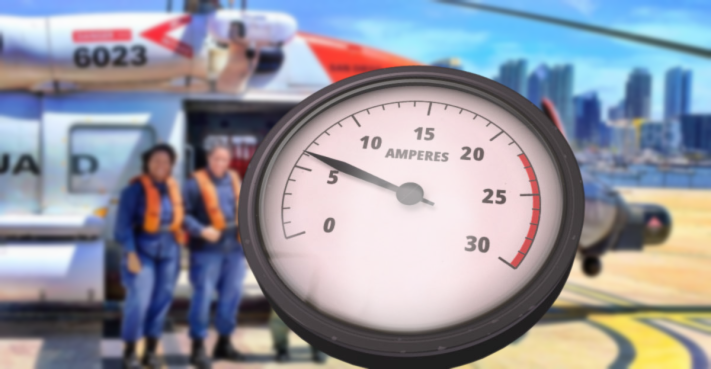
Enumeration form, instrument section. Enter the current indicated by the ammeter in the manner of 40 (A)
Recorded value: 6 (A)
